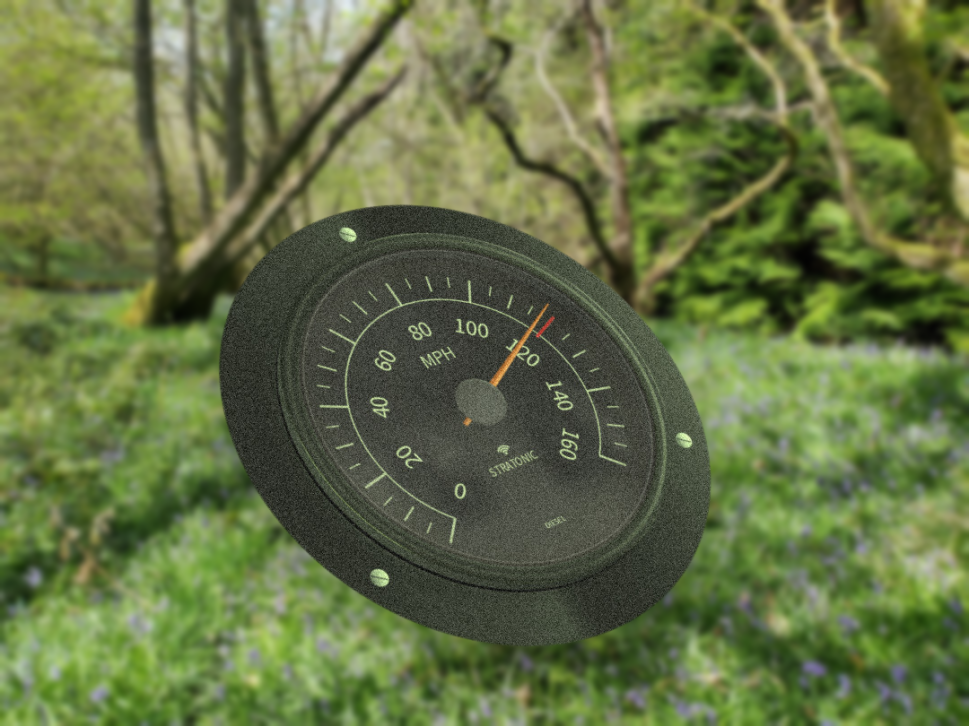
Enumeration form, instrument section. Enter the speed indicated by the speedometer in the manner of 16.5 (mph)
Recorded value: 117.5 (mph)
